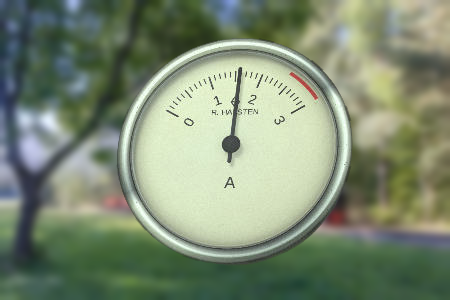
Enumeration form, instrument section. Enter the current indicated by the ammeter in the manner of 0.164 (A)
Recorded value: 1.6 (A)
